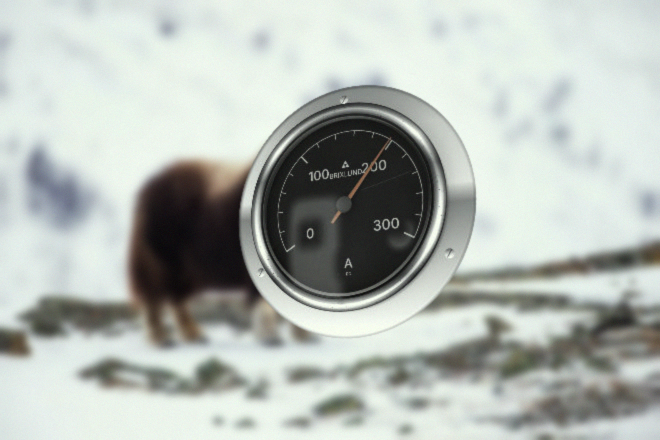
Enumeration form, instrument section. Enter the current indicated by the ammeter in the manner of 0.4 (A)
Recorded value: 200 (A)
